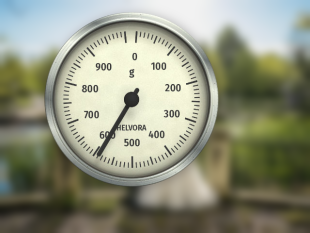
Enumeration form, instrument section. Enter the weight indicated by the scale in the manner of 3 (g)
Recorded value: 590 (g)
